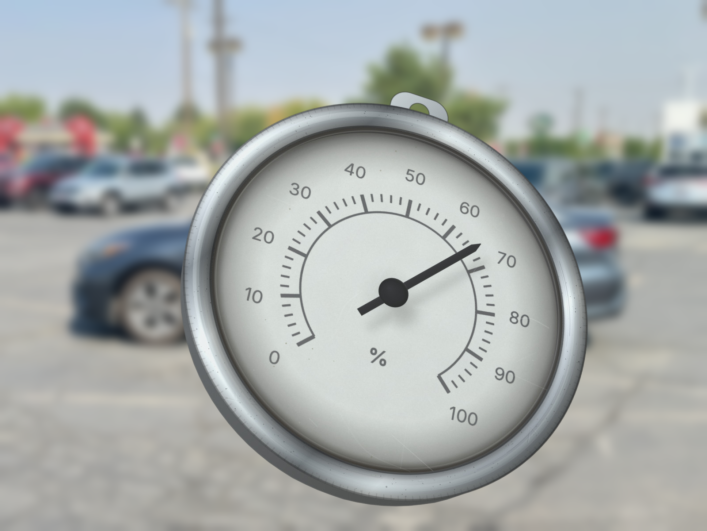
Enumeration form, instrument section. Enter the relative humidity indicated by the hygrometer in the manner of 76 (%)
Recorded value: 66 (%)
